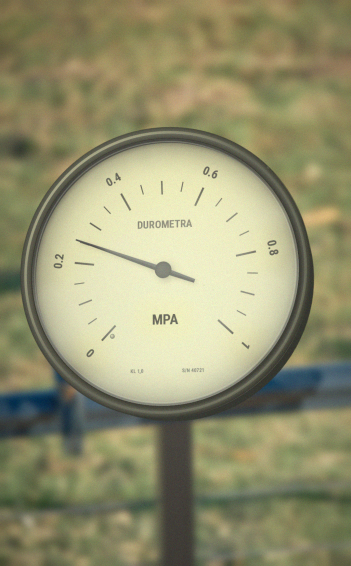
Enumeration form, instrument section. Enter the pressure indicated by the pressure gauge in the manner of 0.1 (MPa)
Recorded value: 0.25 (MPa)
